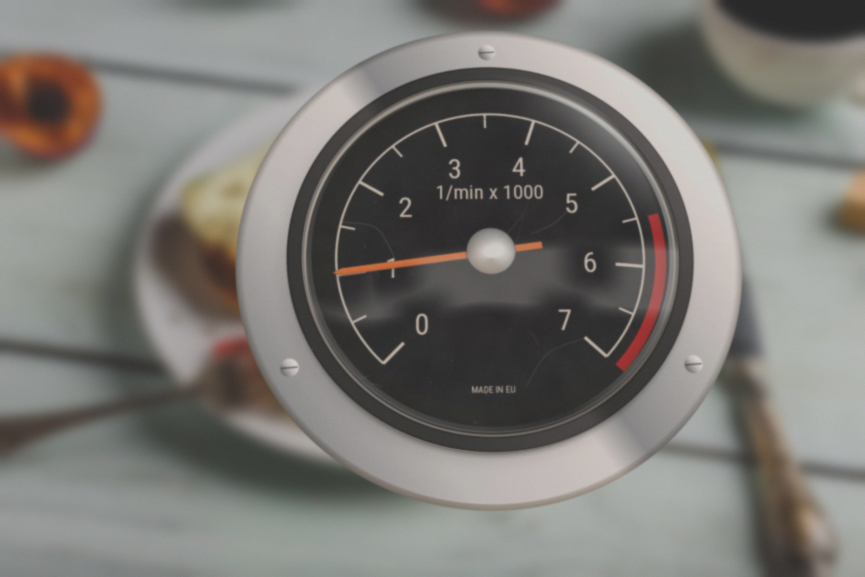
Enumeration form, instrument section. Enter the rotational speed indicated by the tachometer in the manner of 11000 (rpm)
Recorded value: 1000 (rpm)
